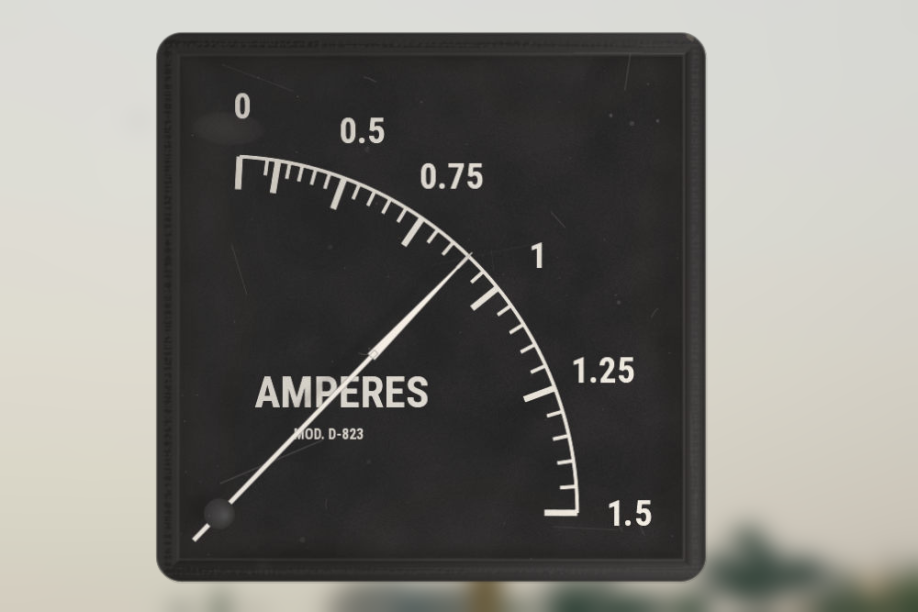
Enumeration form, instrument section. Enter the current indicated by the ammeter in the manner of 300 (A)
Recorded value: 0.9 (A)
